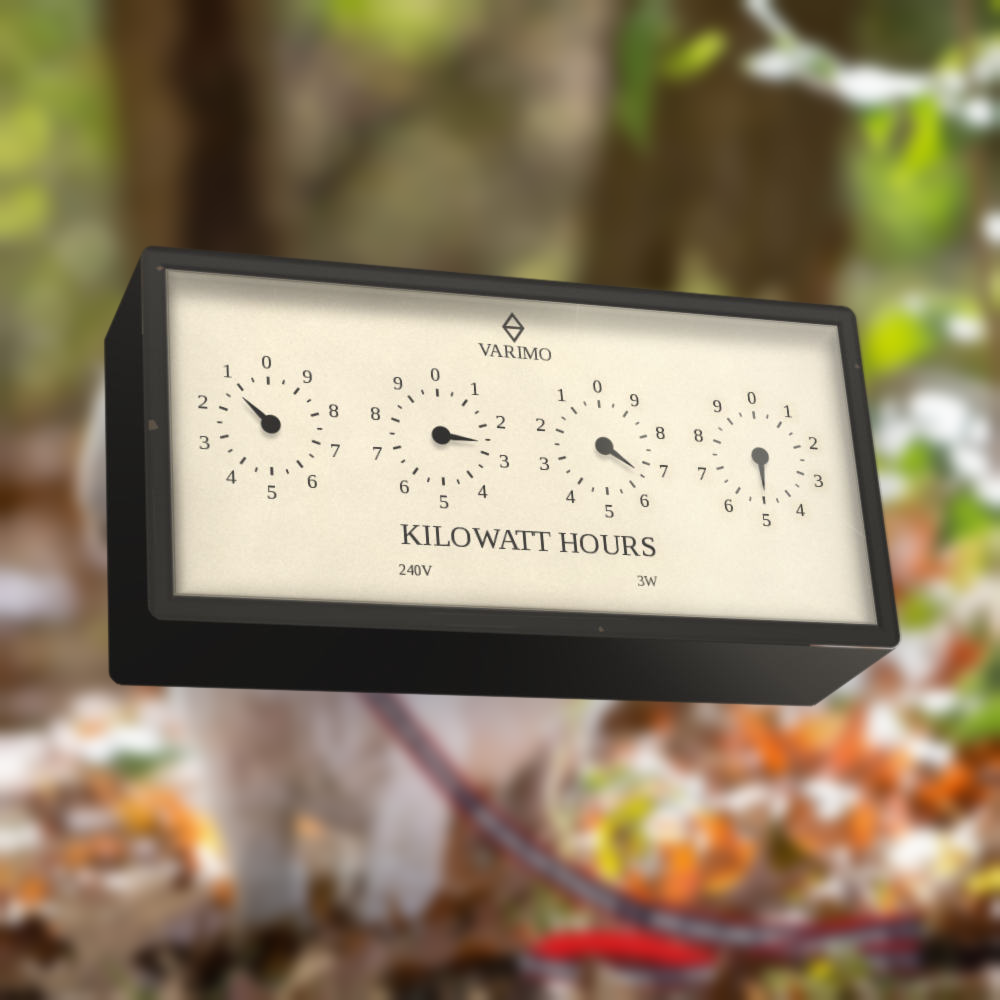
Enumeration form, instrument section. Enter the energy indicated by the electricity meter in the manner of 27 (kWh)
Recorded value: 1265 (kWh)
